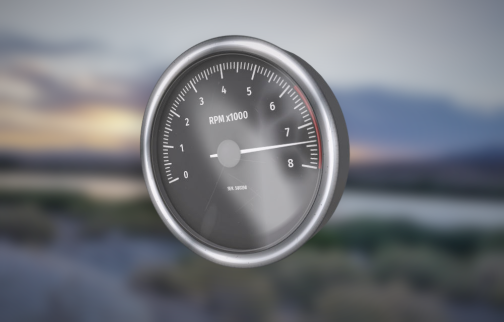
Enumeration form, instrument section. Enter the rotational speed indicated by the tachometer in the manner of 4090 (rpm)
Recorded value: 7400 (rpm)
